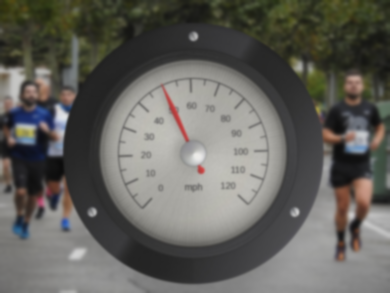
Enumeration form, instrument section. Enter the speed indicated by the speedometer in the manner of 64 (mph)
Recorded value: 50 (mph)
